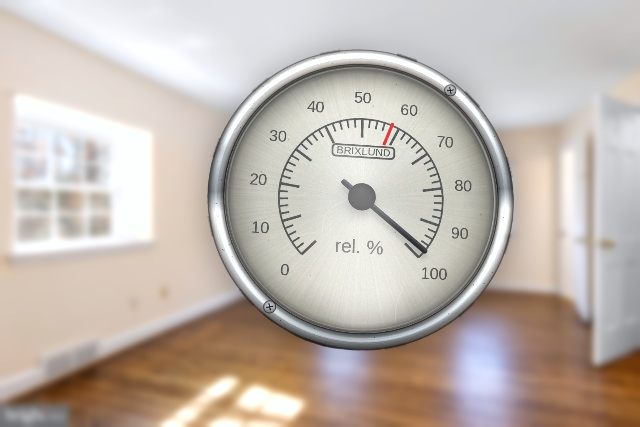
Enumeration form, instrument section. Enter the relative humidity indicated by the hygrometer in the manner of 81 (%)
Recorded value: 98 (%)
